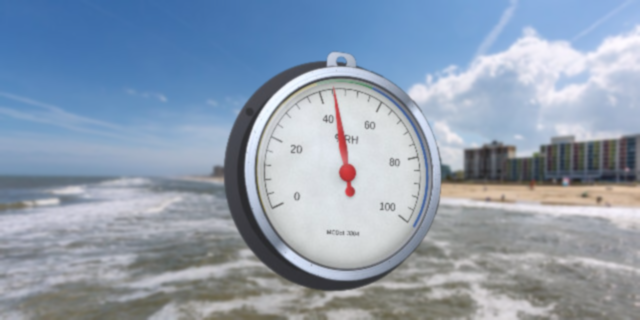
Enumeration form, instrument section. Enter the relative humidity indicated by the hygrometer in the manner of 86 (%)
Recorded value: 44 (%)
